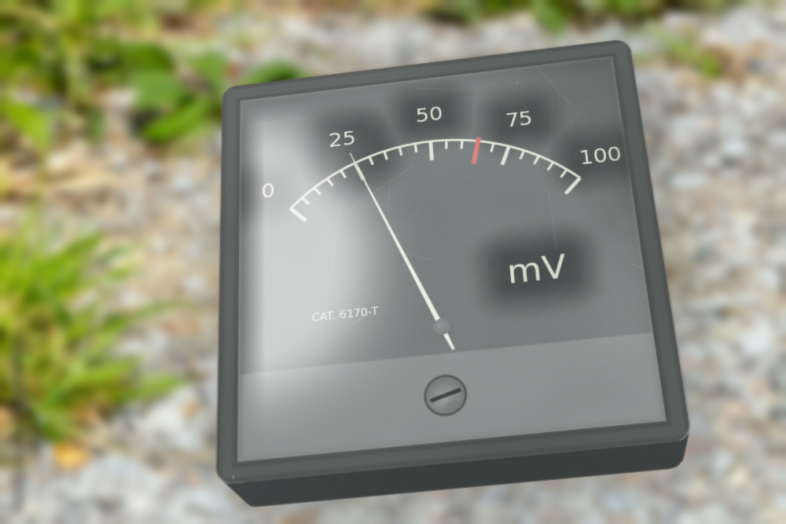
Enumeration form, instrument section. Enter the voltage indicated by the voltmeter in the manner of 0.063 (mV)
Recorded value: 25 (mV)
